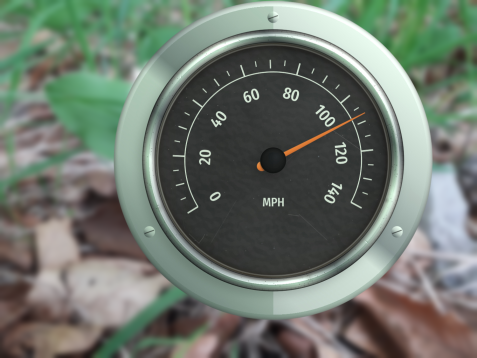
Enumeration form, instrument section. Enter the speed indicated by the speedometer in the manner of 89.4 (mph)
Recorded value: 107.5 (mph)
